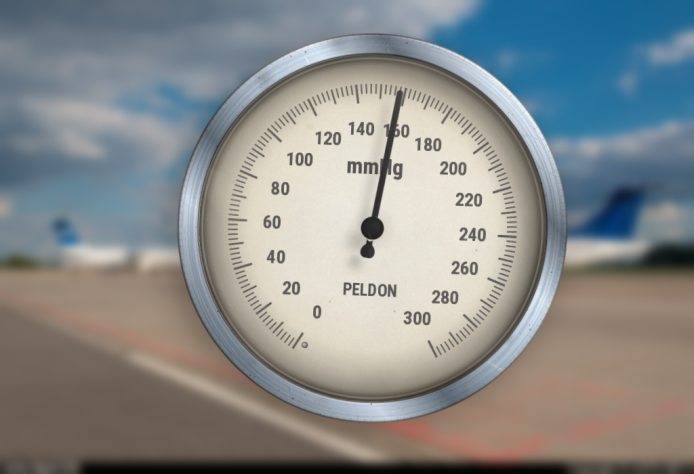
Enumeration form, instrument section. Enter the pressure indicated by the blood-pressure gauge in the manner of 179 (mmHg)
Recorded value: 158 (mmHg)
